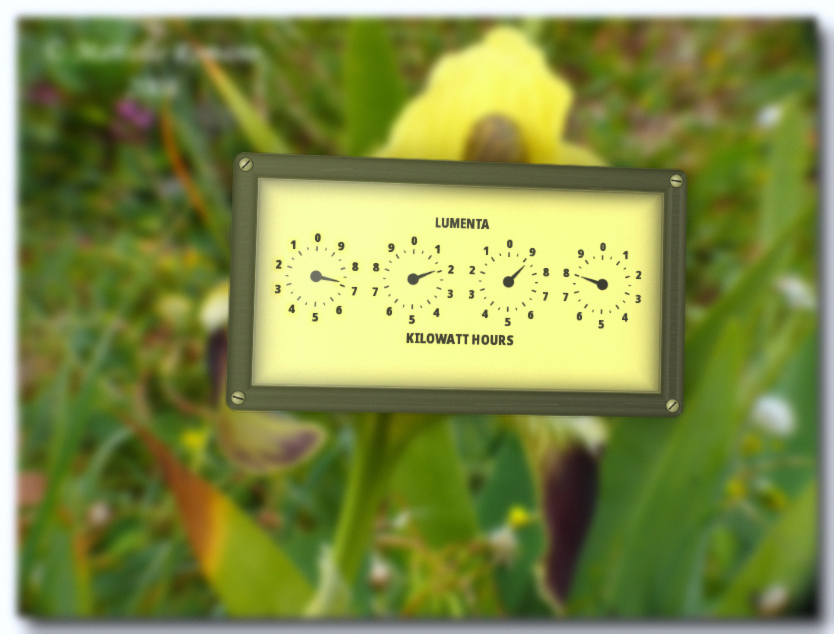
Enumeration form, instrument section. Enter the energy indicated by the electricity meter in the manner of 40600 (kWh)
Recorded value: 7188 (kWh)
